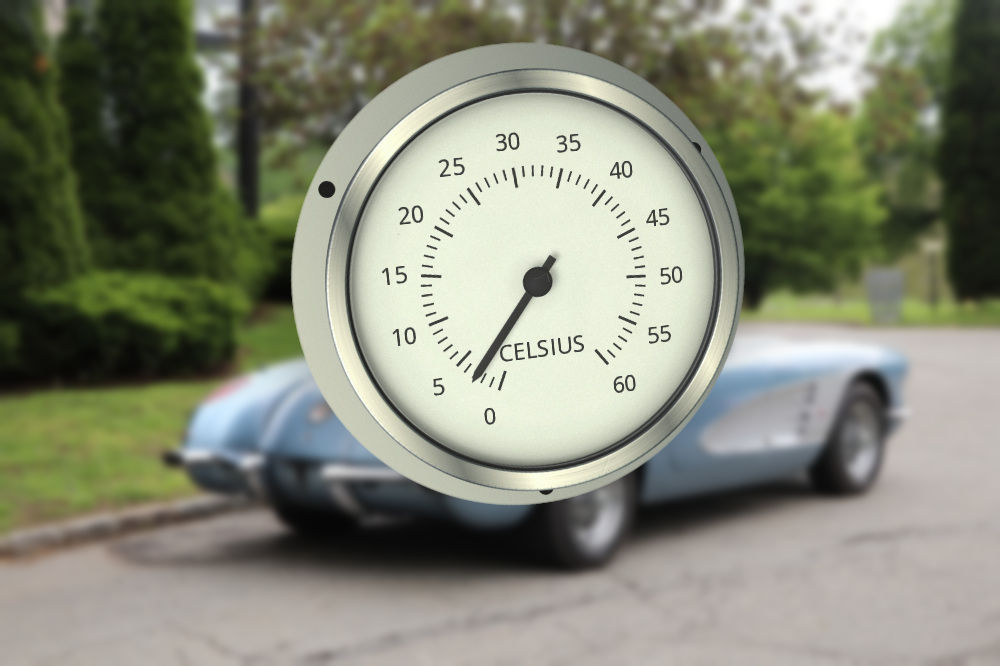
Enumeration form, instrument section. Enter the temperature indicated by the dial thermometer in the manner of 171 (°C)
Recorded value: 3 (°C)
